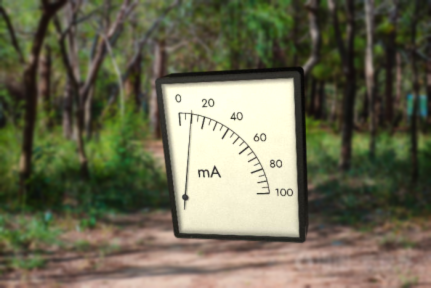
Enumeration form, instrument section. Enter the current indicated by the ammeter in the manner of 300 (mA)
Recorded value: 10 (mA)
